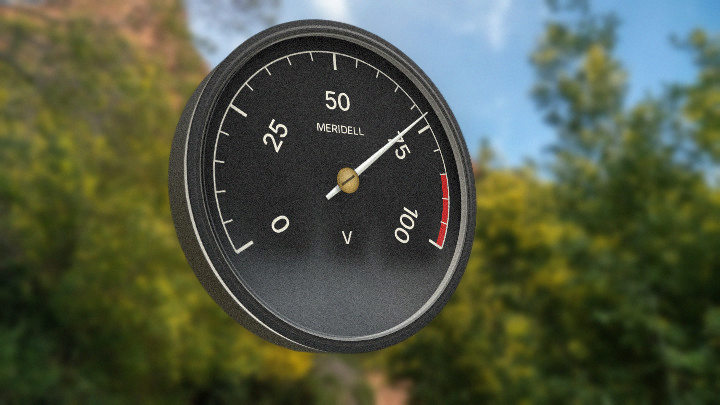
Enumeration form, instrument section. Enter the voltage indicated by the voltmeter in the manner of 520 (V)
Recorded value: 72.5 (V)
